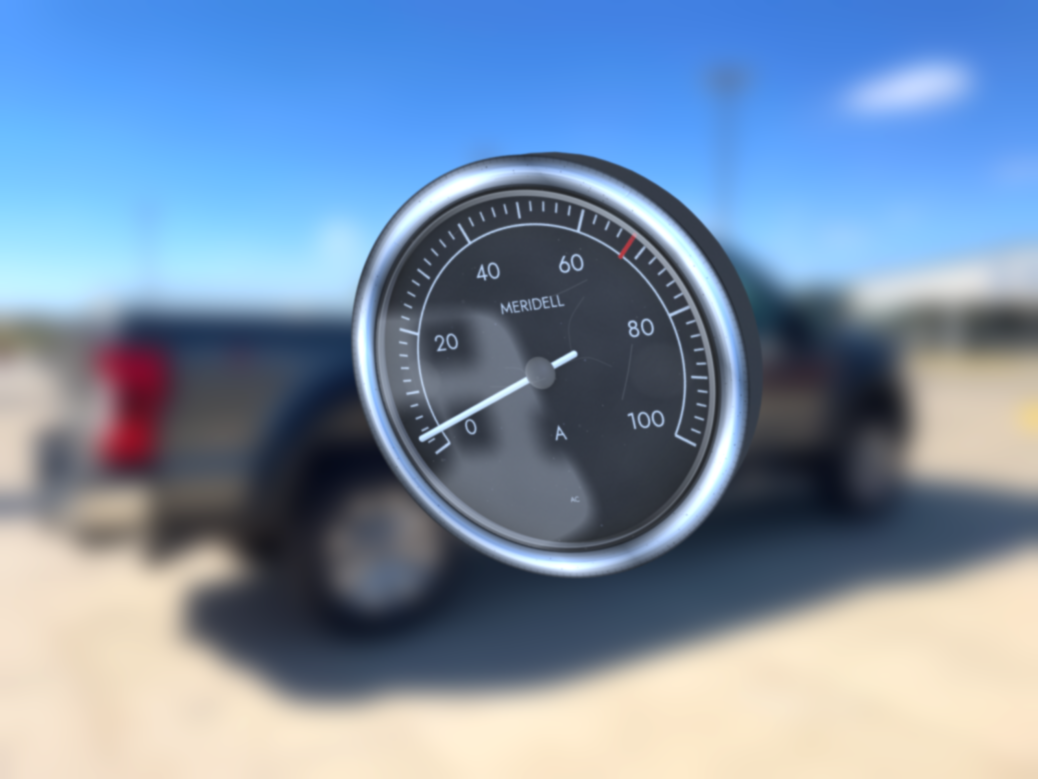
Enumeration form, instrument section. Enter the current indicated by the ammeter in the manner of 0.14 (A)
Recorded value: 3 (A)
